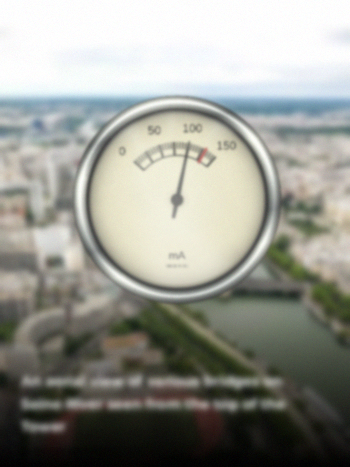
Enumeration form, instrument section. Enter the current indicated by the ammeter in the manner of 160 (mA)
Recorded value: 100 (mA)
